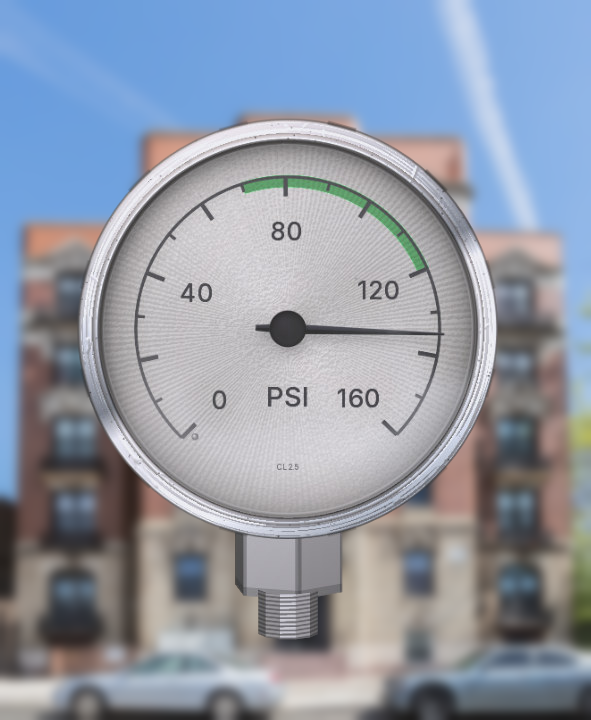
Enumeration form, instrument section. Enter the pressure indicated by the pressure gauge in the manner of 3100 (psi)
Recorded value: 135 (psi)
